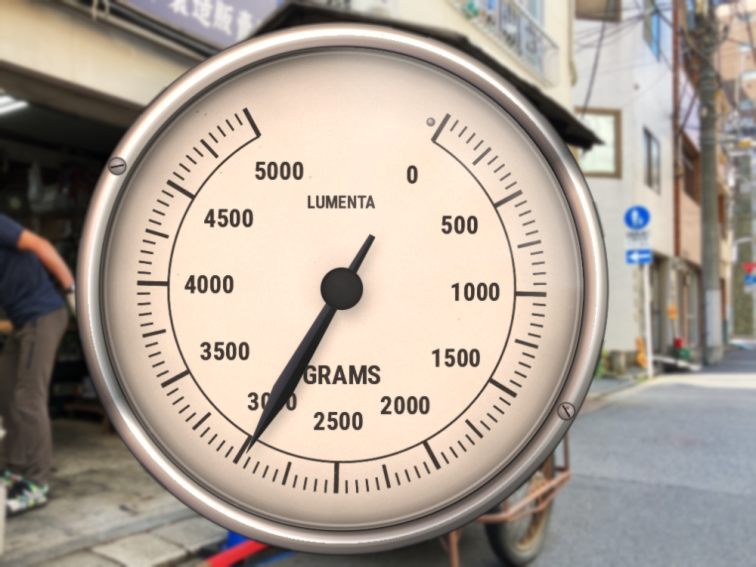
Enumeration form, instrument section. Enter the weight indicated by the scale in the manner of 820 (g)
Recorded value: 2975 (g)
